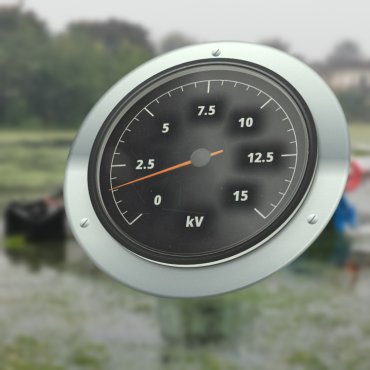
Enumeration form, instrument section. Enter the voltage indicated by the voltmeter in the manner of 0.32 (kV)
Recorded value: 1.5 (kV)
